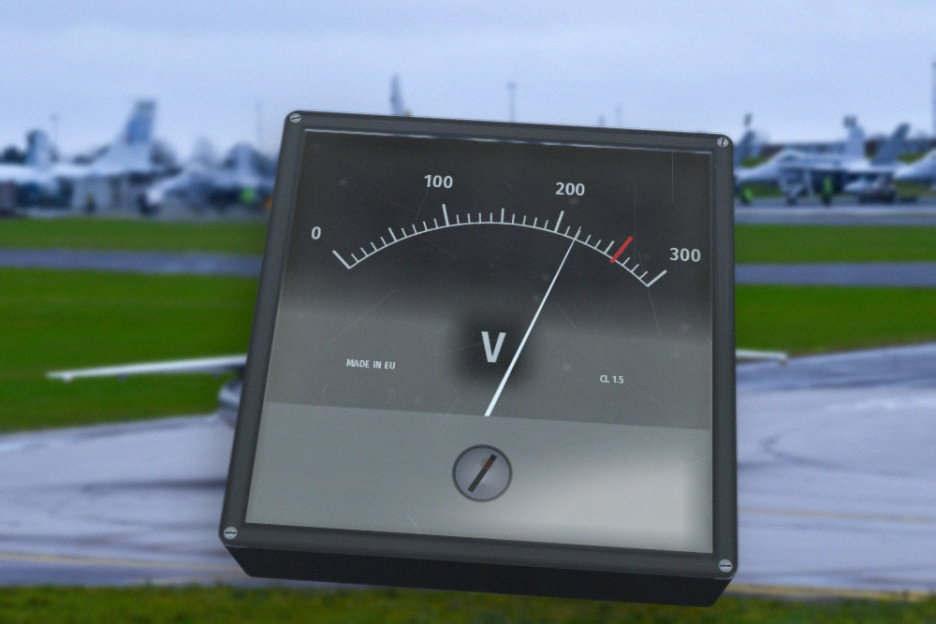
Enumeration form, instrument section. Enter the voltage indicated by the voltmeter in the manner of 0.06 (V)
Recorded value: 220 (V)
